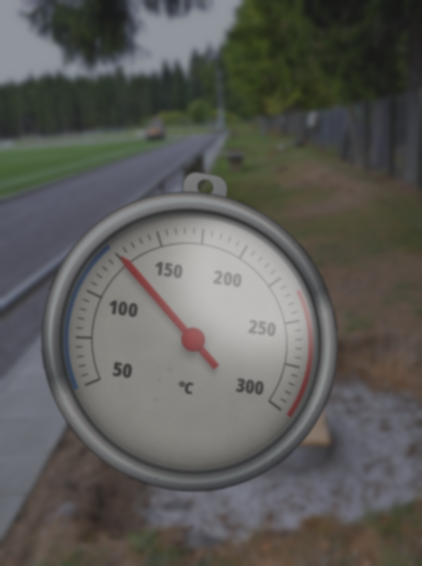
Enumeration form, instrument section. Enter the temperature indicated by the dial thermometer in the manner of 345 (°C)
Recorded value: 125 (°C)
